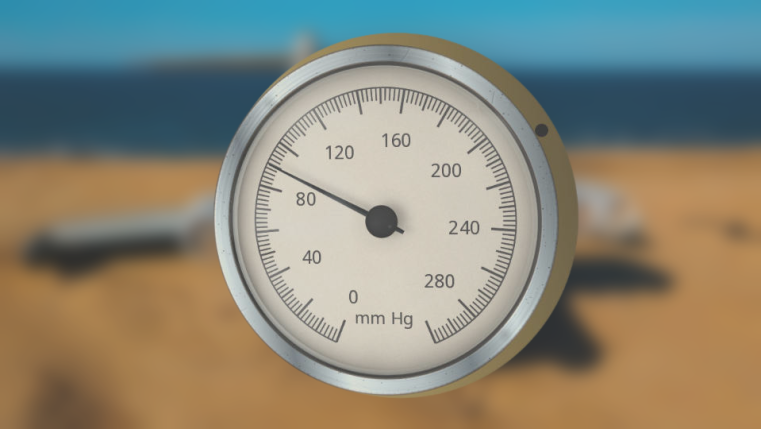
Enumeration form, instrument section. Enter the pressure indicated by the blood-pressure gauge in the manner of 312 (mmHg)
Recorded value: 90 (mmHg)
